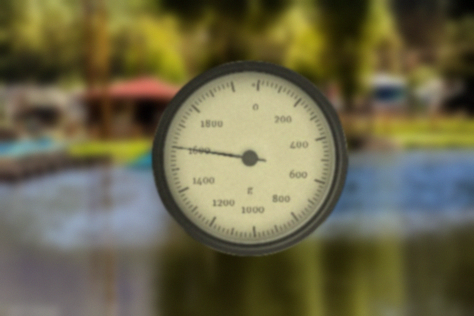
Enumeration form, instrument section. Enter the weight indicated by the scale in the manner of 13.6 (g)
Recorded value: 1600 (g)
